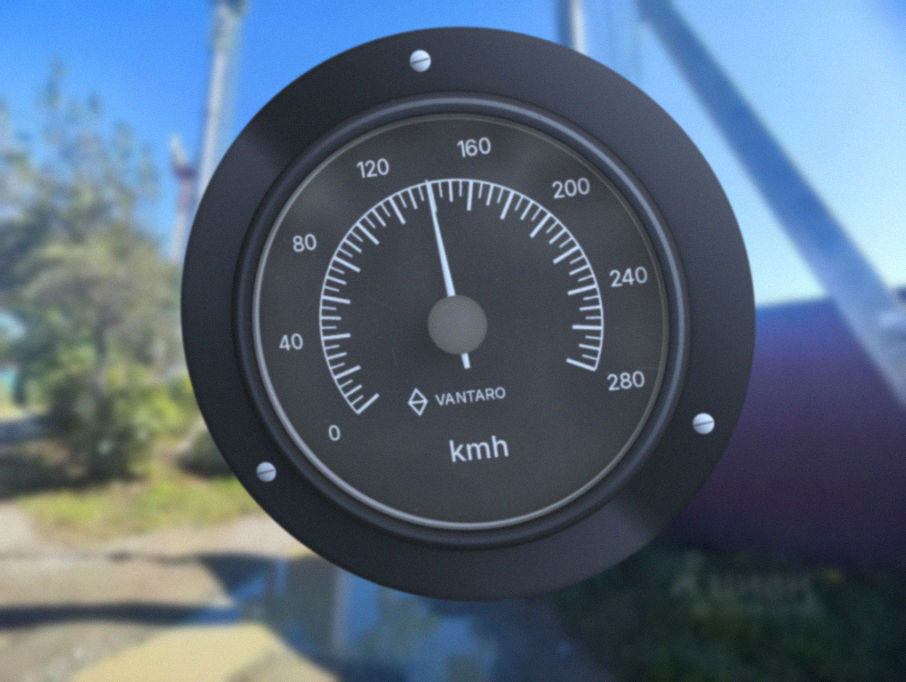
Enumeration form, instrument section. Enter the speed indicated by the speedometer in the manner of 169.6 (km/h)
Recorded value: 140 (km/h)
